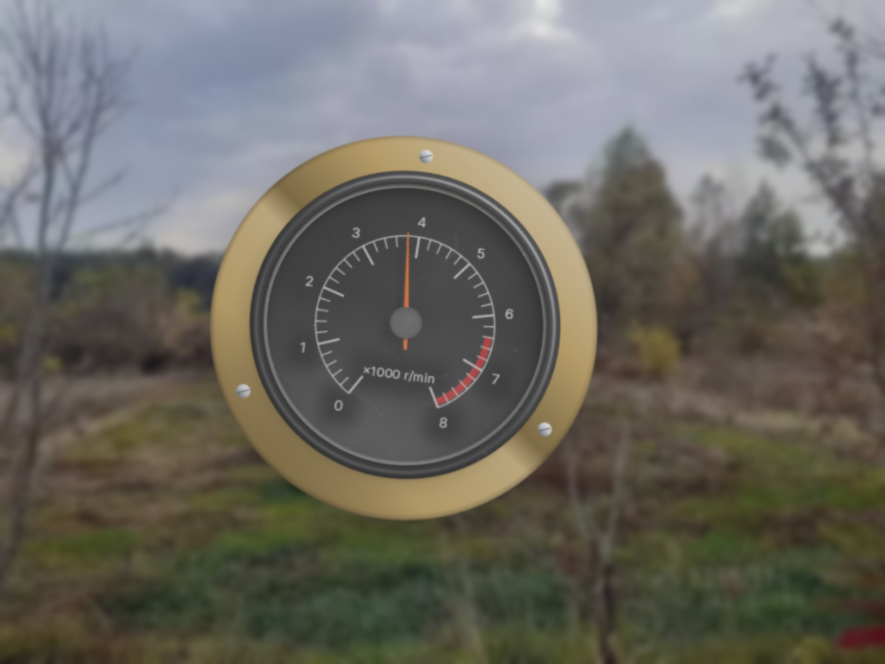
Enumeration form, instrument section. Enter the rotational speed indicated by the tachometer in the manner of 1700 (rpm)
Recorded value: 3800 (rpm)
